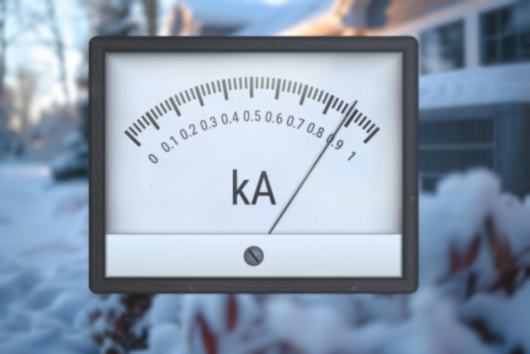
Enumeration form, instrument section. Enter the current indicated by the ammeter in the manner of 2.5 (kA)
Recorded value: 0.88 (kA)
